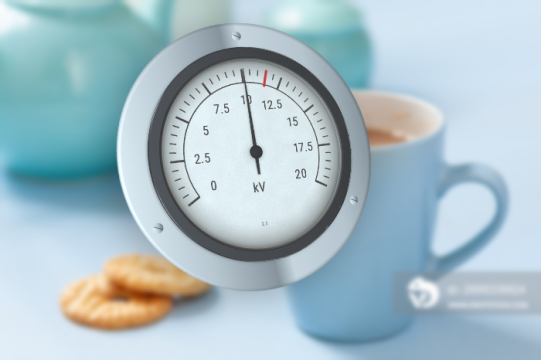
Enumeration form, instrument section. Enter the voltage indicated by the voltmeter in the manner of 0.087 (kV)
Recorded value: 10 (kV)
